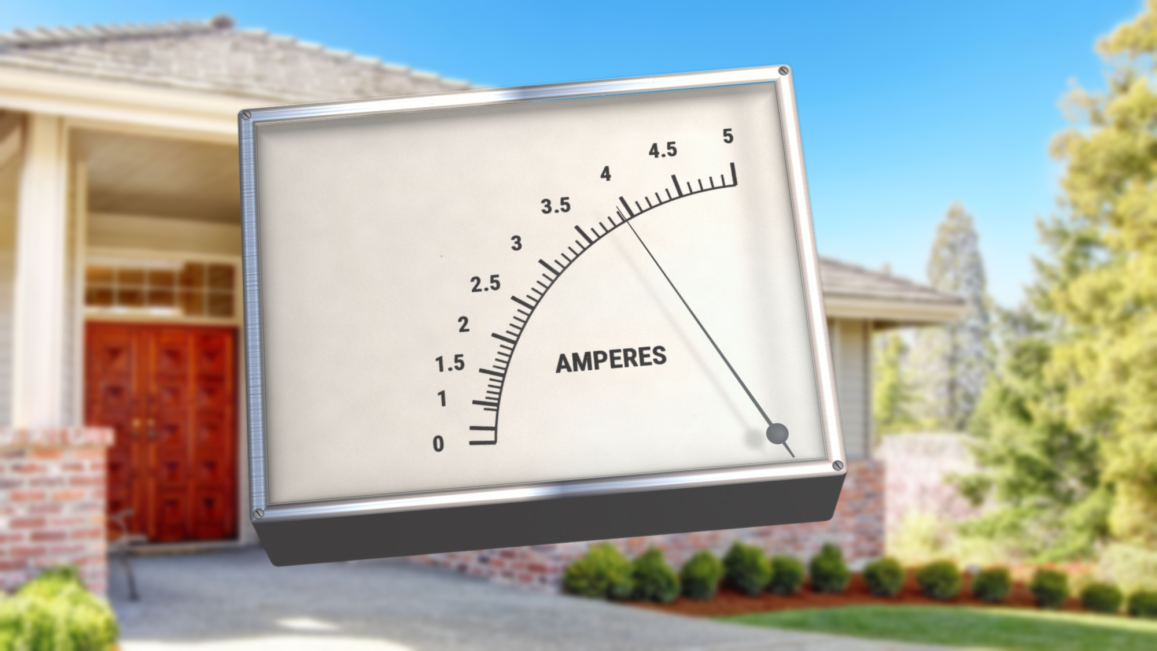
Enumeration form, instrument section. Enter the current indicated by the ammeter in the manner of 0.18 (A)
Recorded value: 3.9 (A)
